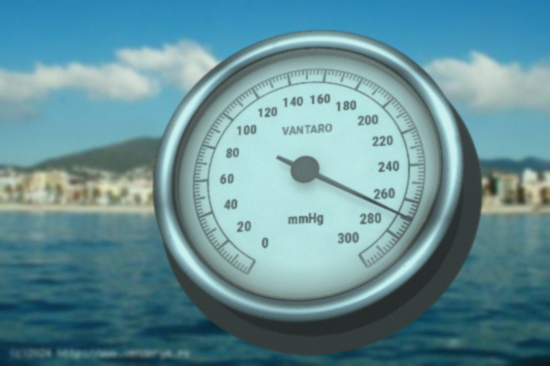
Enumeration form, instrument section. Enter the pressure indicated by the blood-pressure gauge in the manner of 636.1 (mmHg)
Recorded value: 270 (mmHg)
